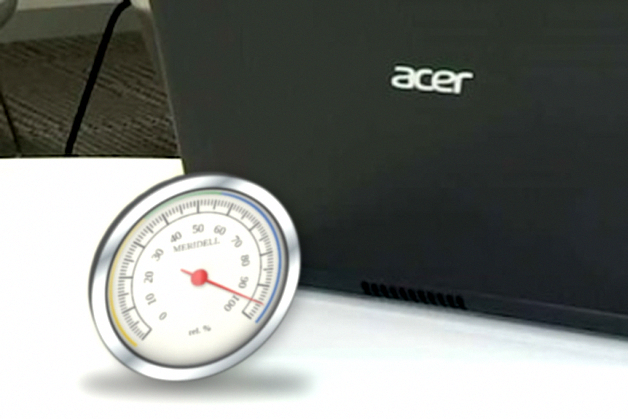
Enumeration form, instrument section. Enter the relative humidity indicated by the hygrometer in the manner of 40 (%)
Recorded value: 95 (%)
